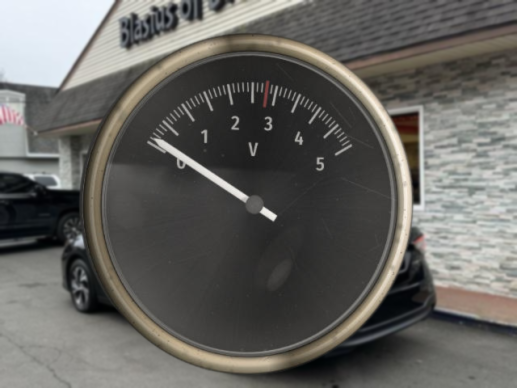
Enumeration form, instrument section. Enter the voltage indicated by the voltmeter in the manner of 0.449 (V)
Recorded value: 0.1 (V)
